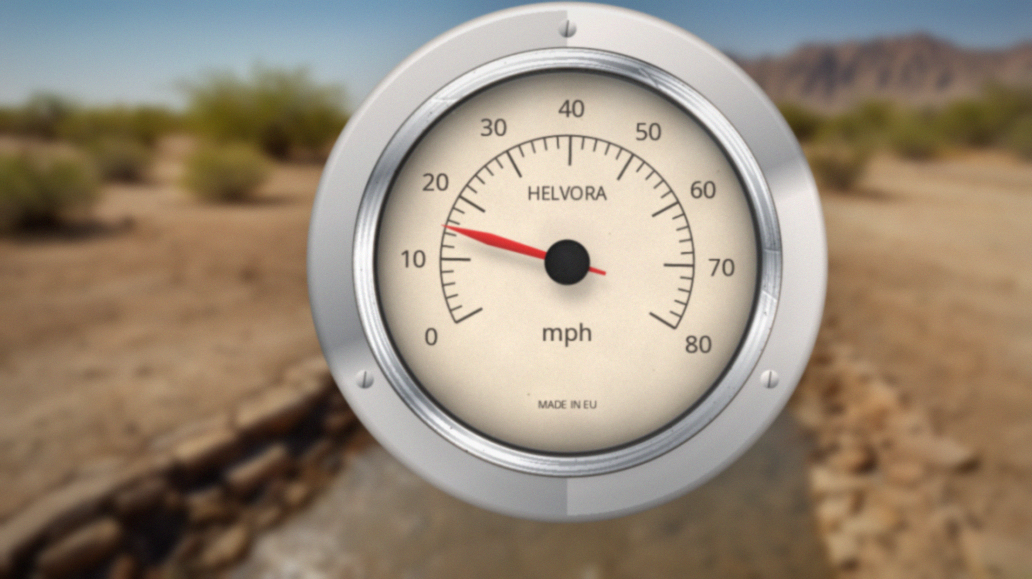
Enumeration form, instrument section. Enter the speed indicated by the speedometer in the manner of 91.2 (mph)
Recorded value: 15 (mph)
